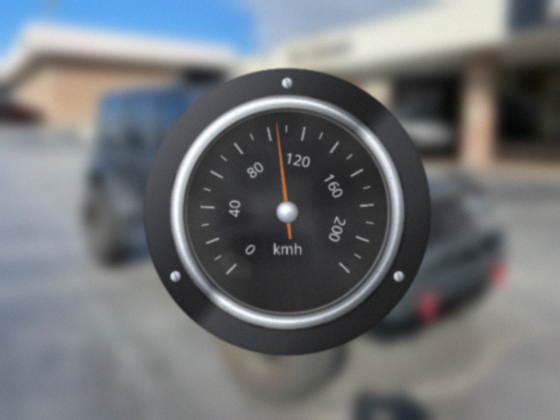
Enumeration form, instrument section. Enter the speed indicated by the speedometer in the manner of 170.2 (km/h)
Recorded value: 105 (km/h)
